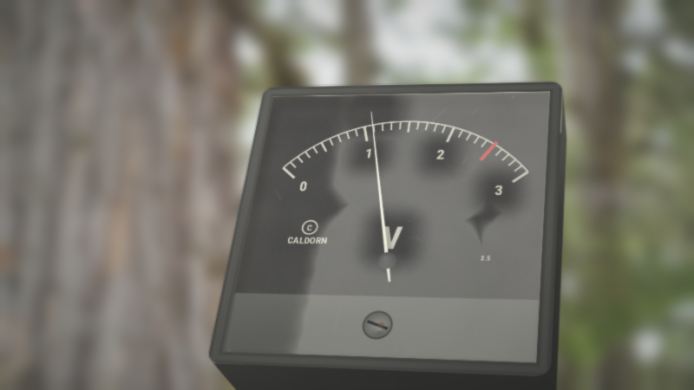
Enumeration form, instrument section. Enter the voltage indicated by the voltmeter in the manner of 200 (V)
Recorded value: 1.1 (V)
